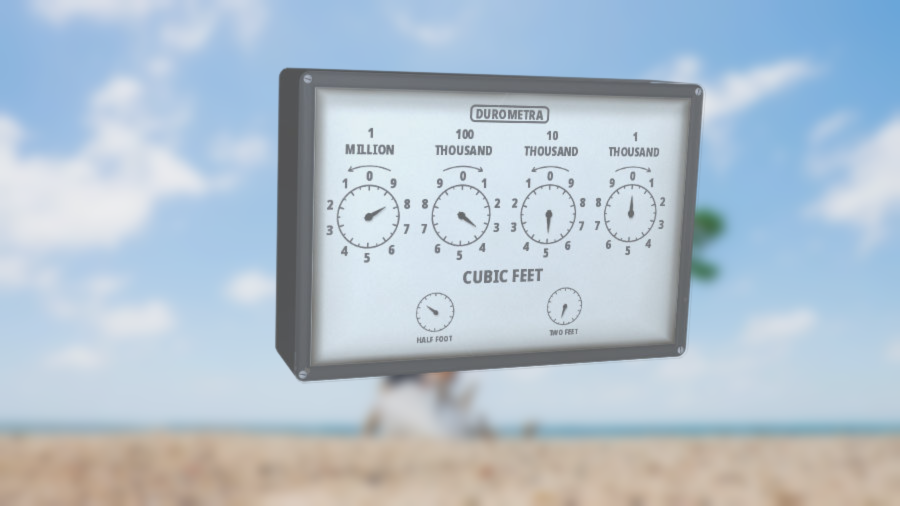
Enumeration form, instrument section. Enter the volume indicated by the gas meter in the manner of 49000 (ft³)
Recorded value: 835000 (ft³)
